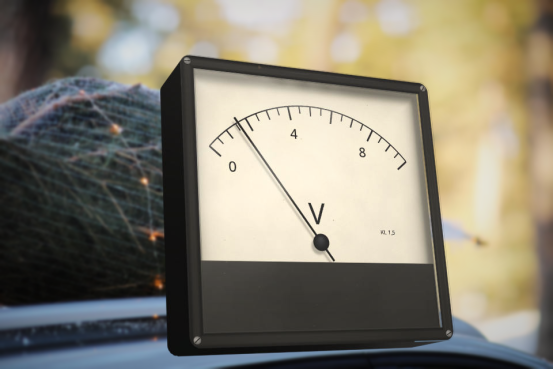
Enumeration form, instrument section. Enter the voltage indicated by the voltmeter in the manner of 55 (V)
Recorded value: 1.5 (V)
